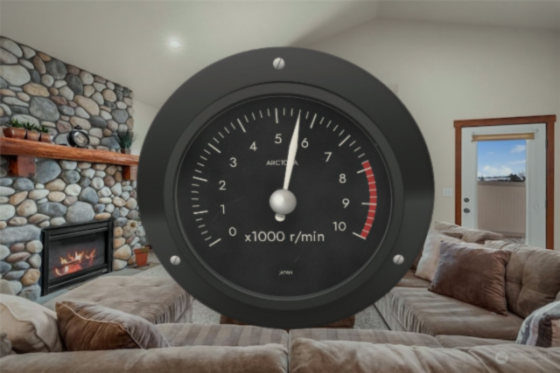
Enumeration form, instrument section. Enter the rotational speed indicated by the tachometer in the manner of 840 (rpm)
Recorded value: 5600 (rpm)
